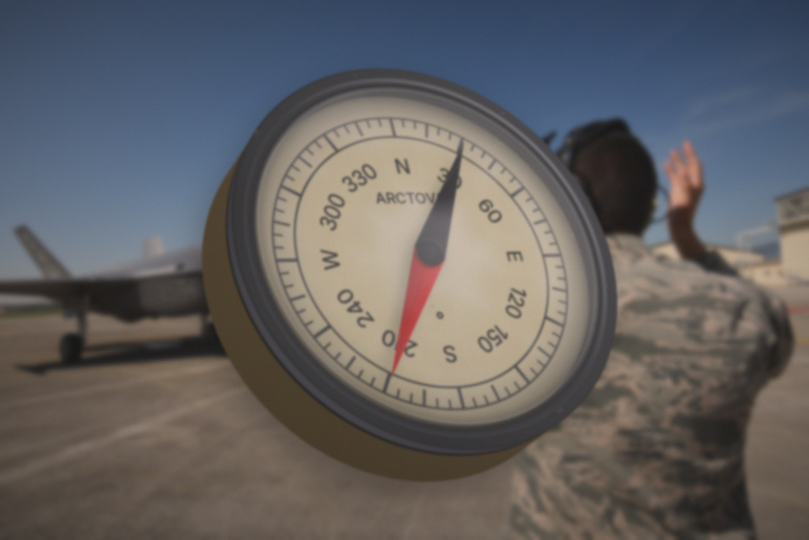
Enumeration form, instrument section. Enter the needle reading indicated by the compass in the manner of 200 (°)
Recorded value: 210 (°)
